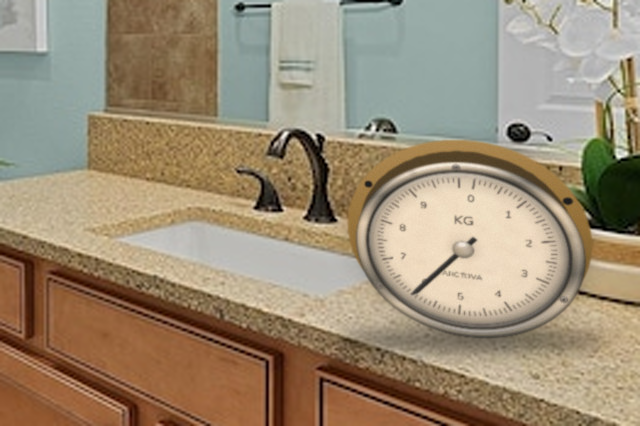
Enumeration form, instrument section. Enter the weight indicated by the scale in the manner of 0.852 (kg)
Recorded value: 6 (kg)
